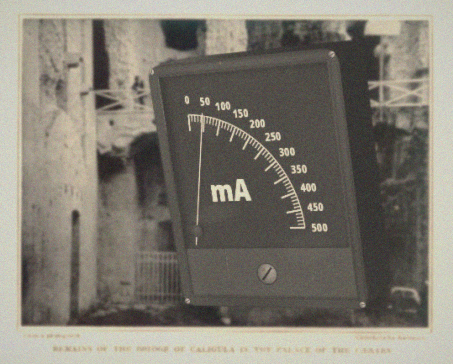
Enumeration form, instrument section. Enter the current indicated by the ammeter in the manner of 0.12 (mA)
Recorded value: 50 (mA)
